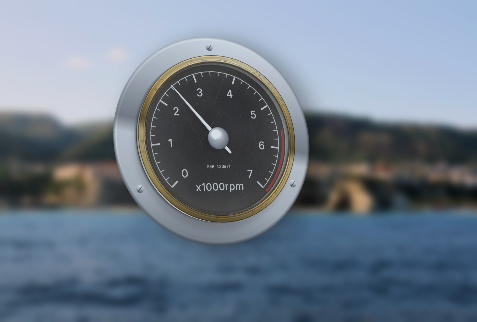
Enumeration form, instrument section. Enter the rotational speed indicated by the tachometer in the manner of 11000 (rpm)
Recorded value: 2400 (rpm)
